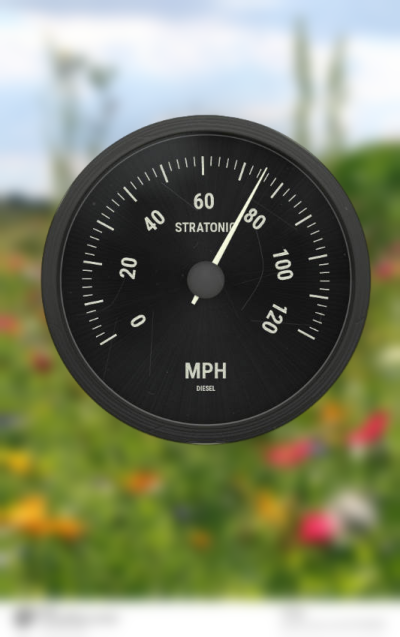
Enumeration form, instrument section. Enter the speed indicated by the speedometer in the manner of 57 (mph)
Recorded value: 75 (mph)
